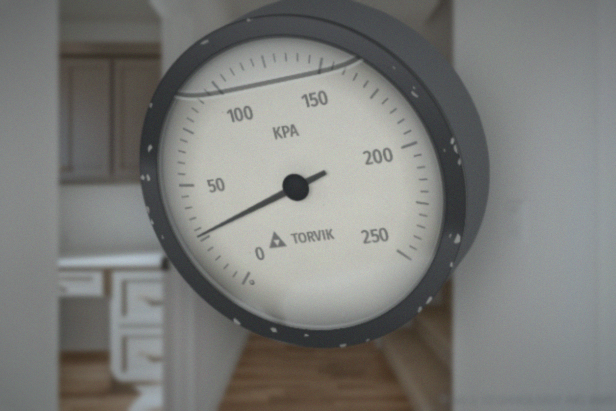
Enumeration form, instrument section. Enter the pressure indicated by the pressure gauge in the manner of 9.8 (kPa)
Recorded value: 27.5 (kPa)
